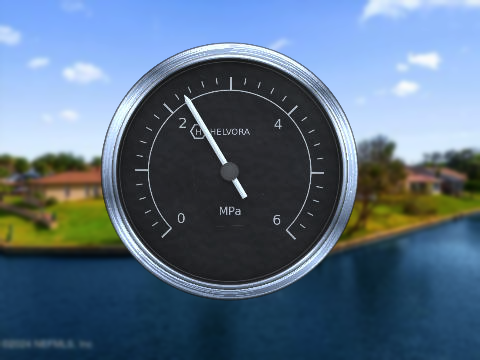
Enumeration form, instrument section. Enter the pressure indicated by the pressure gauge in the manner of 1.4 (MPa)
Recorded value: 2.3 (MPa)
